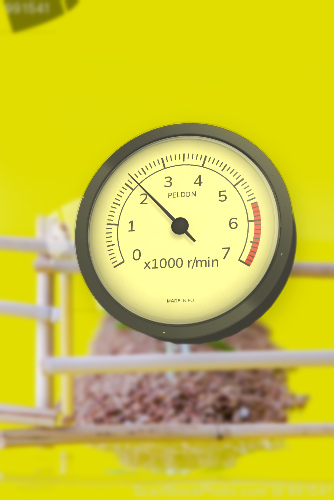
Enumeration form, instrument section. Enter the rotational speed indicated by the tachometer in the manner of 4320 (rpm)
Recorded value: 2200 (rpm)
